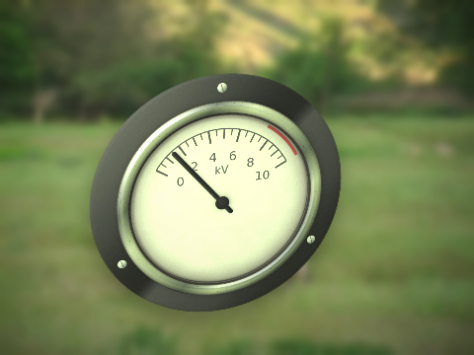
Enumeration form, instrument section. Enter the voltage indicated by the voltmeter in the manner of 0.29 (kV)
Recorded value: 1.5 (kV)
